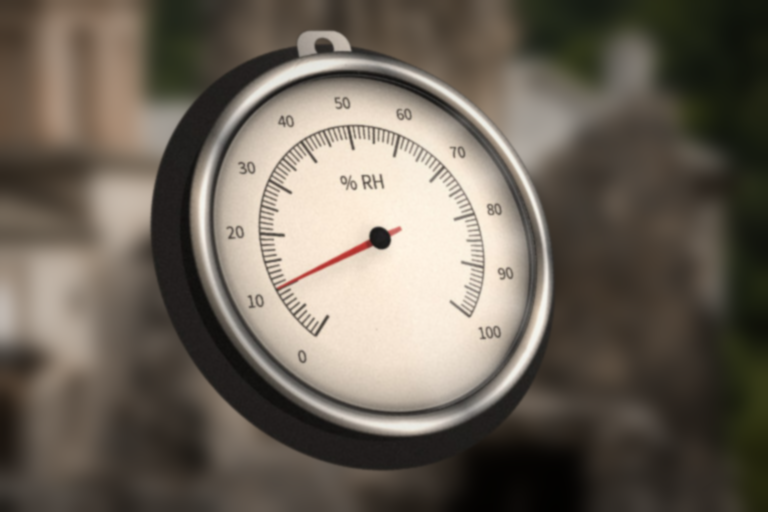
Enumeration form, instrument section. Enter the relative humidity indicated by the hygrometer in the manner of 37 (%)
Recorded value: 10 (%)
